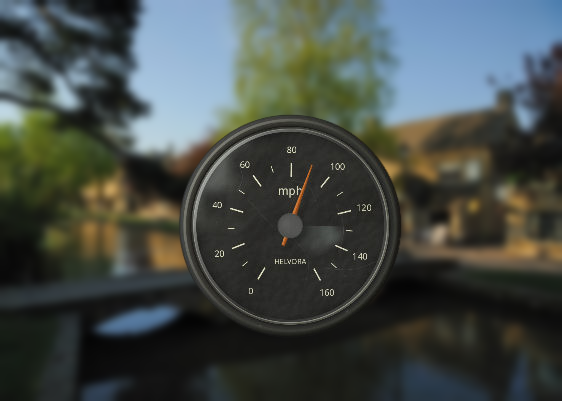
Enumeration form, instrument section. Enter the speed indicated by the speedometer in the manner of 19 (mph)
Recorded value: 90 (mph)
